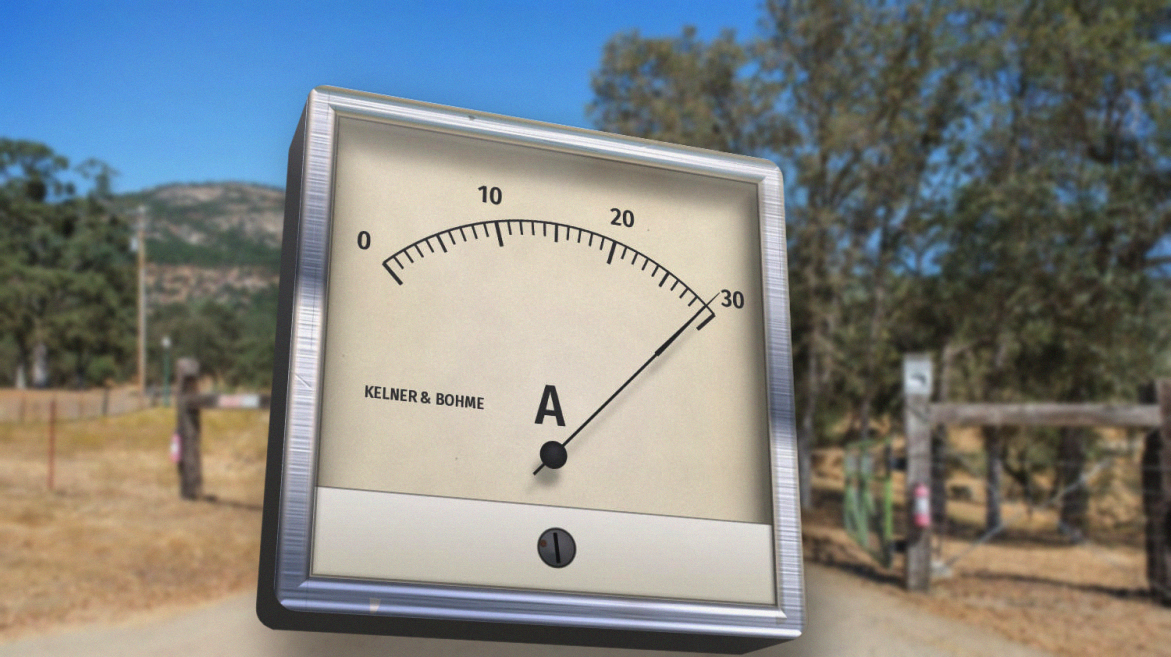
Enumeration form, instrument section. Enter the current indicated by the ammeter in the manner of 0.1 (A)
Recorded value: 29 (A)
